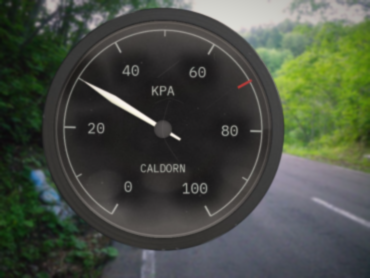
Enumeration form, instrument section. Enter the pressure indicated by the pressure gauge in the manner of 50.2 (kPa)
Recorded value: 30 (kPa)
